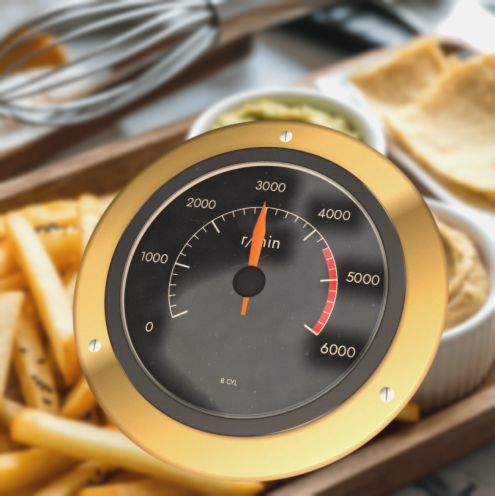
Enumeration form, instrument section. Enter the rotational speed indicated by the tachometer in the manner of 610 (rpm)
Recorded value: 3000 (rpm)
